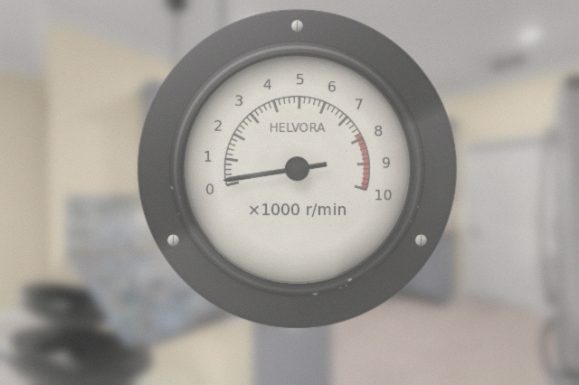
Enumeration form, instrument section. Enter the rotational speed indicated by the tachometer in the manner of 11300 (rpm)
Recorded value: 200 (rpm)
